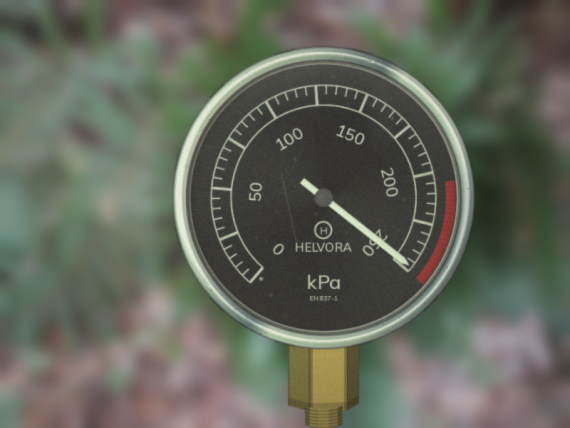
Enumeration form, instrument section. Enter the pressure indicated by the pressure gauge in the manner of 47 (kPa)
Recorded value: 247.5 (kPa)
